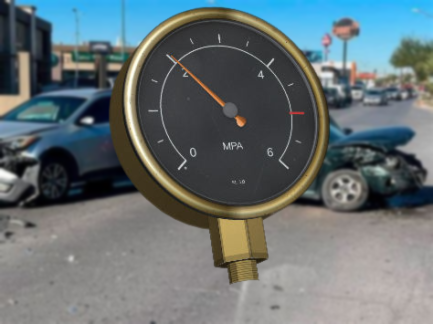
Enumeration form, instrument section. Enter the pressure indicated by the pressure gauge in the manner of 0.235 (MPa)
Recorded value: 2 (MPa)
